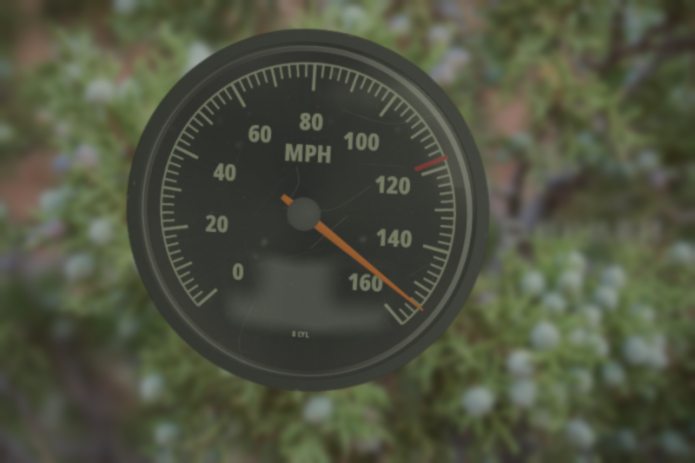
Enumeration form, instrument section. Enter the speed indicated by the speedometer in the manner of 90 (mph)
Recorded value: 154 (mph)
